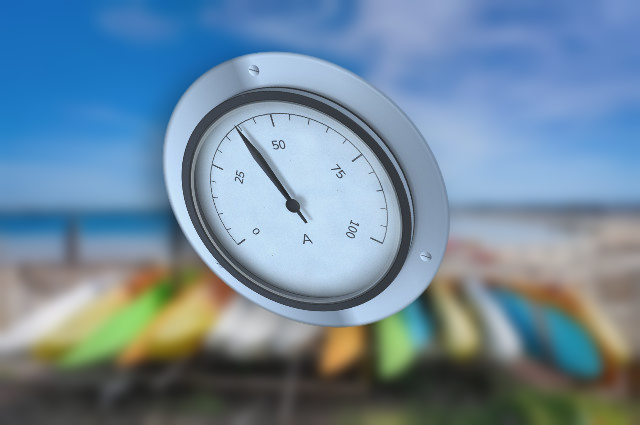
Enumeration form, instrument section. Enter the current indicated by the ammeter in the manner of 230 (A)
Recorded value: 40 (A)
